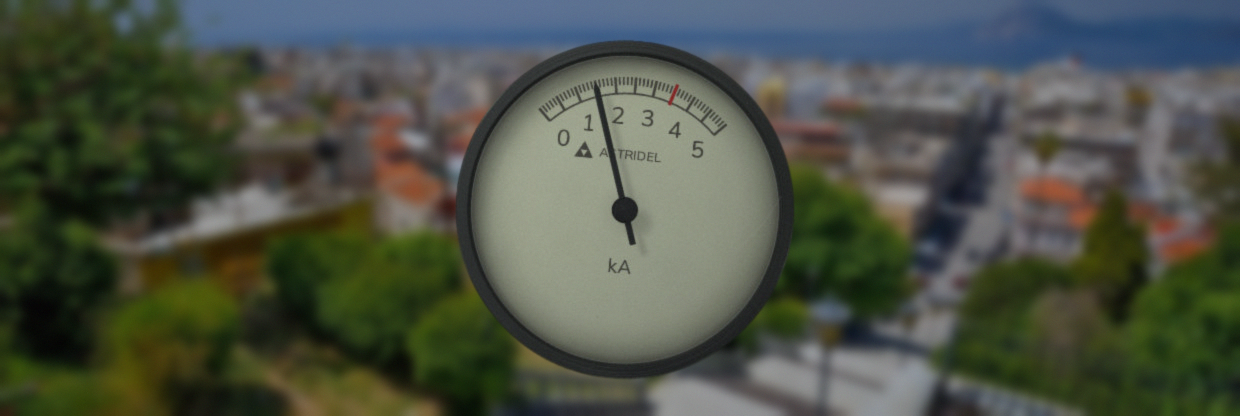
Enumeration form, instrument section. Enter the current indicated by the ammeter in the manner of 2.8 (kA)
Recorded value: 1.5 (kA)
